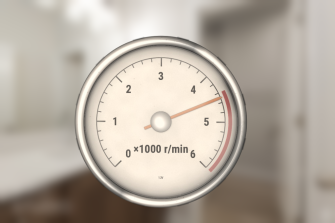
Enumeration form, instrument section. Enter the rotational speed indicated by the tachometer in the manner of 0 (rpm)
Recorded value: 4500 (rpm)
